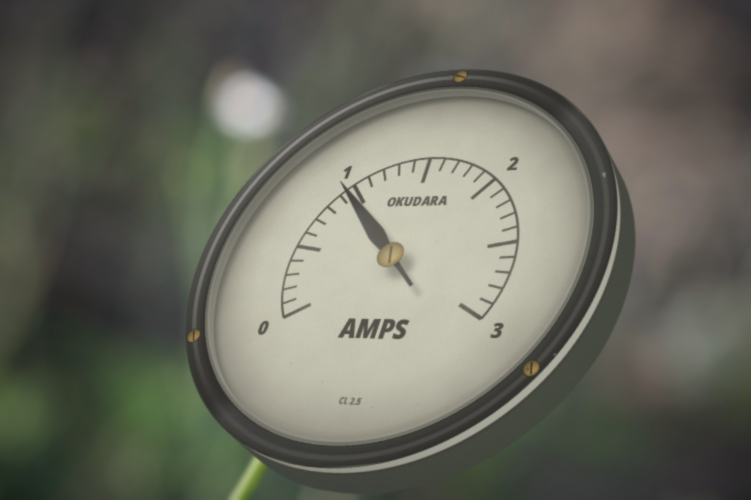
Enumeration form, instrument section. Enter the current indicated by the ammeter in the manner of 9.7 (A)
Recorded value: 0.95 (A)
